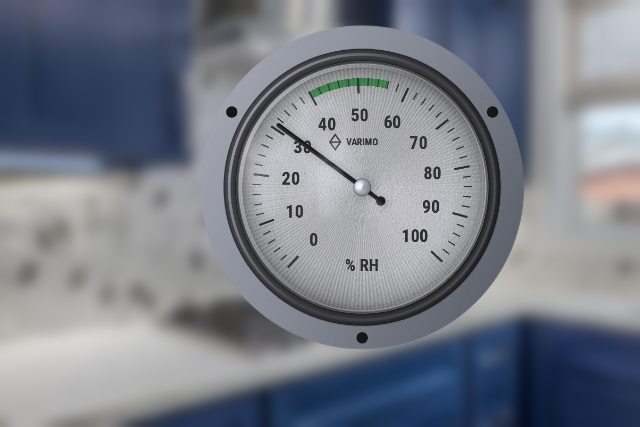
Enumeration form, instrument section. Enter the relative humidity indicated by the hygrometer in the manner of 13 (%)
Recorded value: 31 (%)
